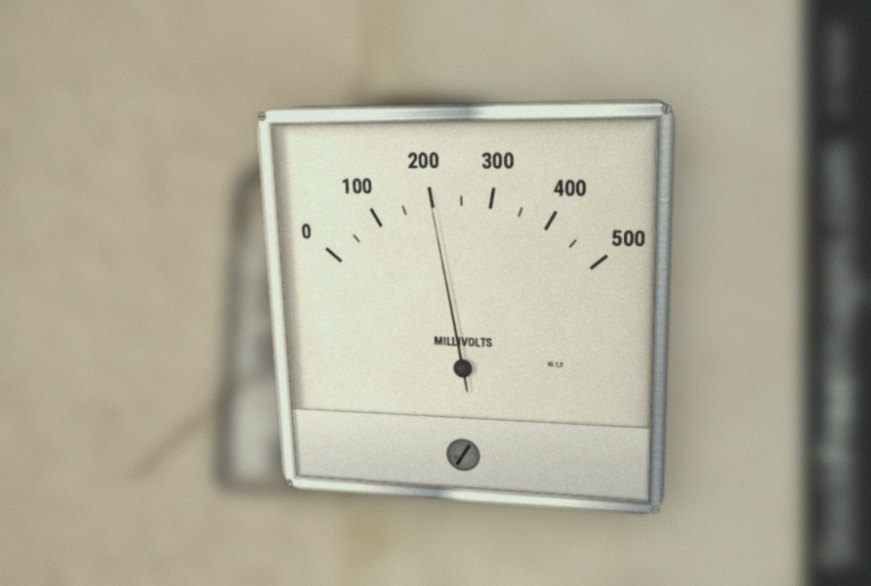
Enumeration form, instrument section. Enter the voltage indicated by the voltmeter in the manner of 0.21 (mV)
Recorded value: 200 (mV)
